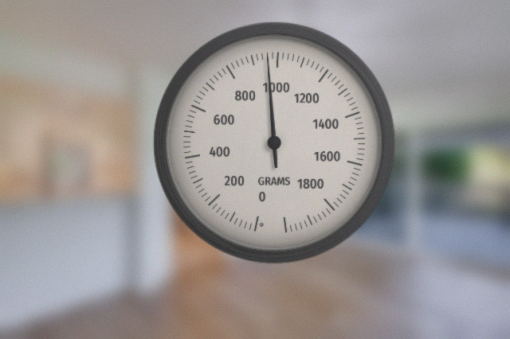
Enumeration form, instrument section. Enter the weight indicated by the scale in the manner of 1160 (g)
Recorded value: 960 (g)
